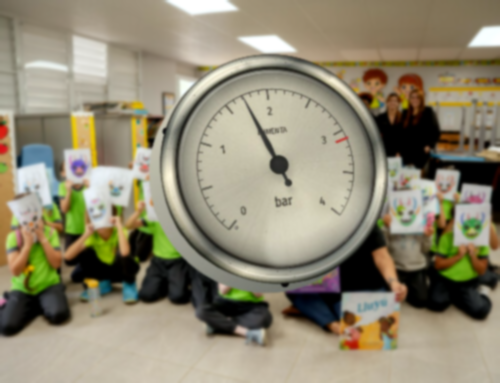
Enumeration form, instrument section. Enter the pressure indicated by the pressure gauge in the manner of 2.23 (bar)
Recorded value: 1.7 (bar)
